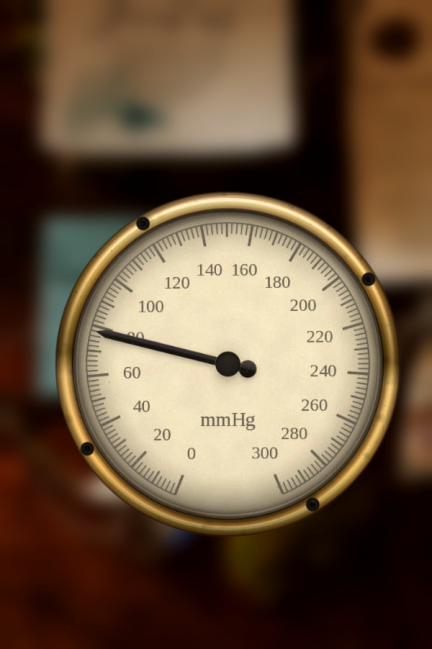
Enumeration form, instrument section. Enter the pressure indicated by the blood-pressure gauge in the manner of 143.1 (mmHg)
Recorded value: 78 (mmHg)
